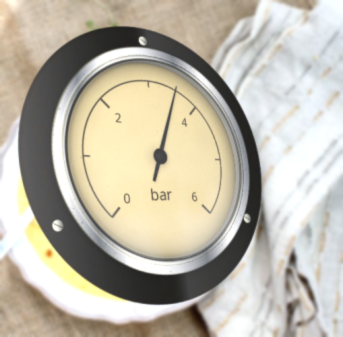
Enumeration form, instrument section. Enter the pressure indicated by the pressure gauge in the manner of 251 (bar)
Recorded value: 3.5 (bar)
